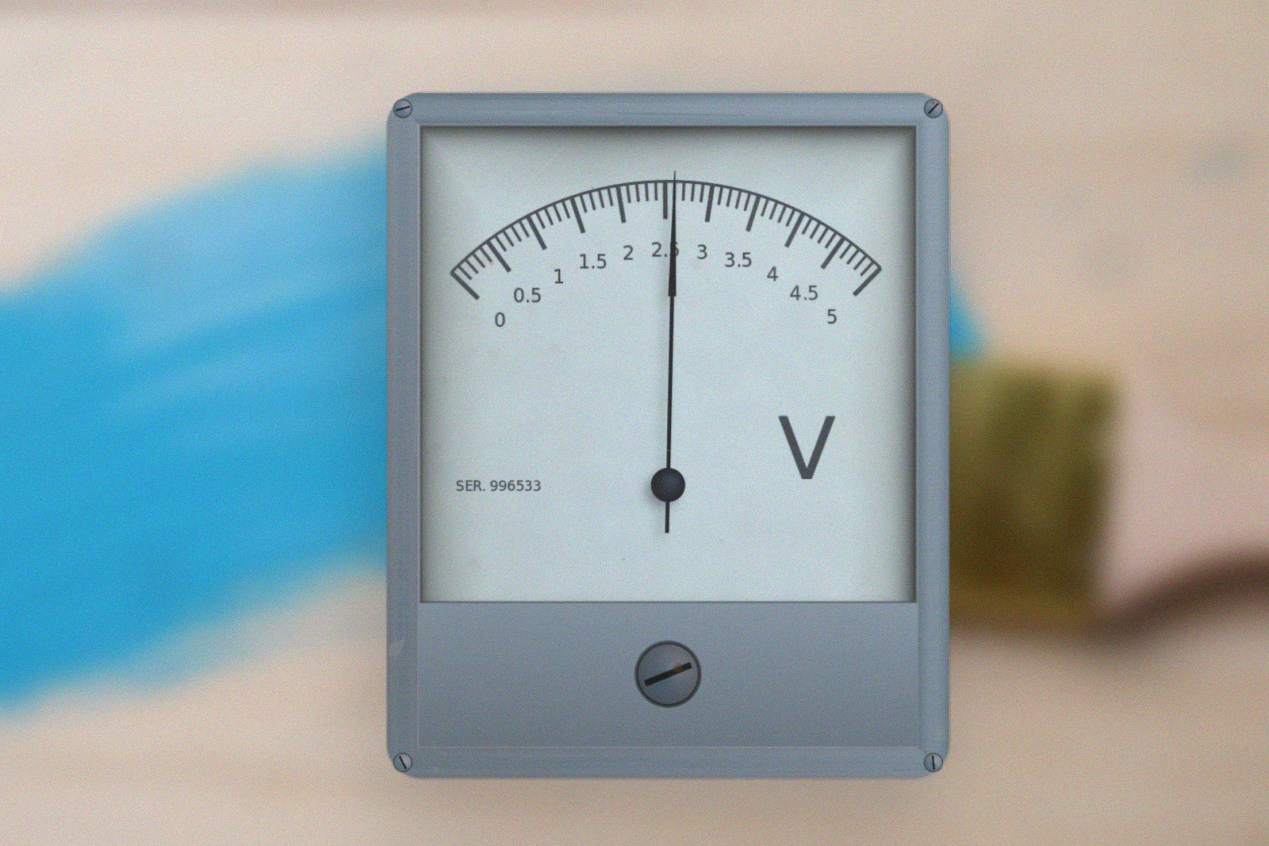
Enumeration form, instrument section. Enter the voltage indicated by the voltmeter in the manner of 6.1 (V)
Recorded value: 2.6 (V)
